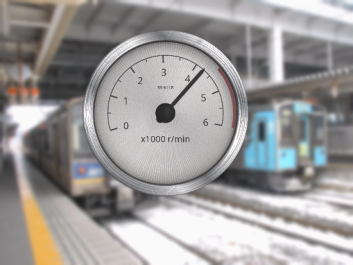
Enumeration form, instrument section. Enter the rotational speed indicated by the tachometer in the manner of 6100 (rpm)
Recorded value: 4250 (rpm)
